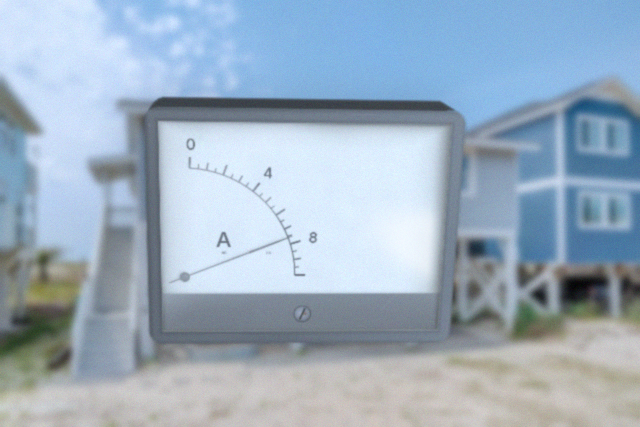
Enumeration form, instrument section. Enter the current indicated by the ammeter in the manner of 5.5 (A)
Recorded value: 7.5 (A)
